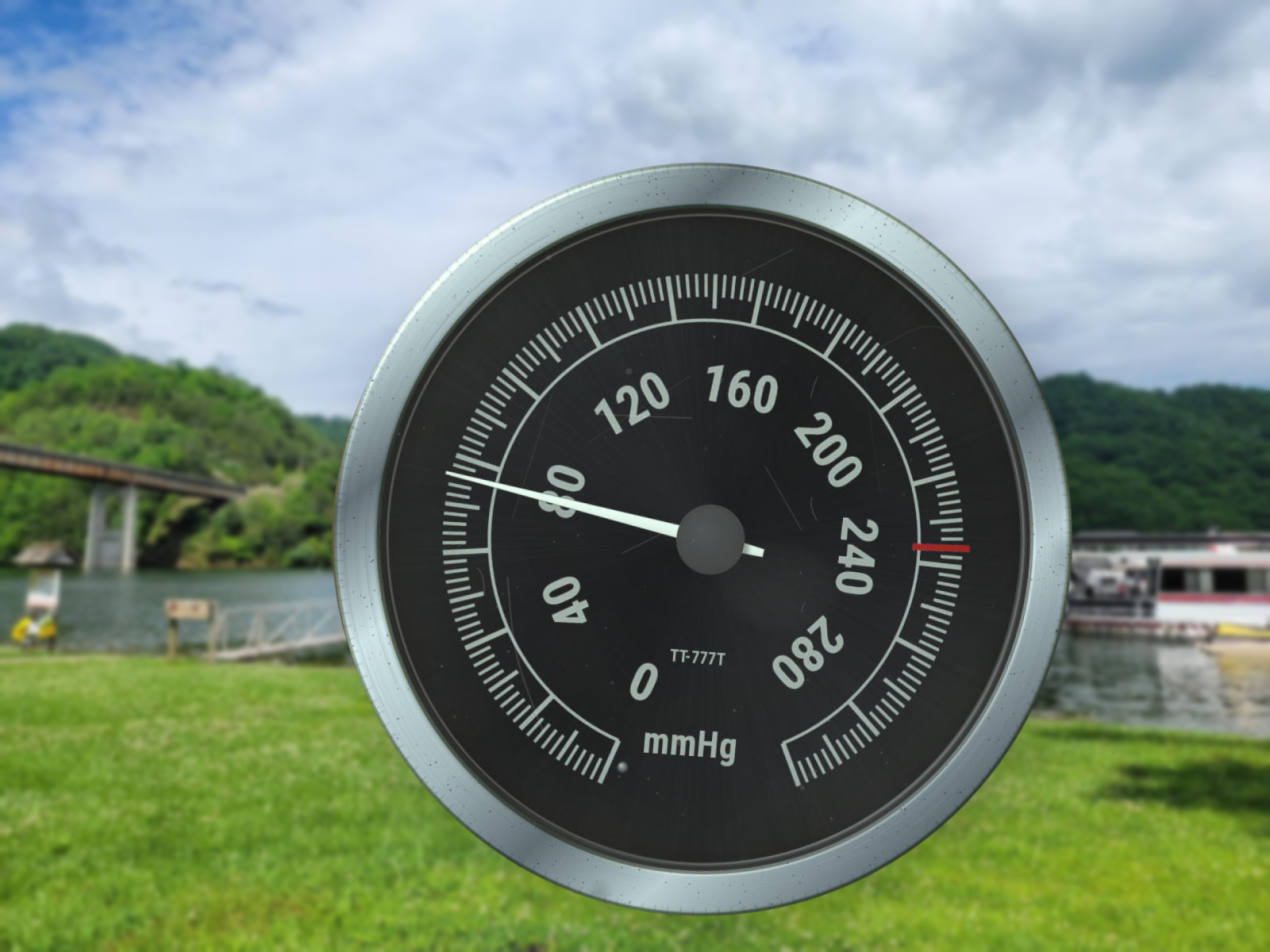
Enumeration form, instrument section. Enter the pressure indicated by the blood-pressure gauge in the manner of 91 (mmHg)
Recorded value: 76 (mmHg)
